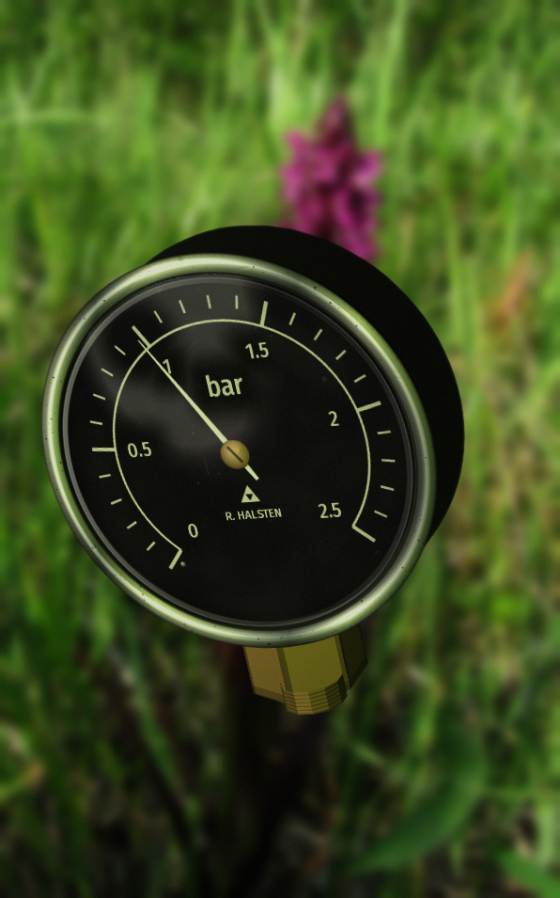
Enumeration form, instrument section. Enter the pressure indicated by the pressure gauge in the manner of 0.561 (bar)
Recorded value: 1 (bar)
